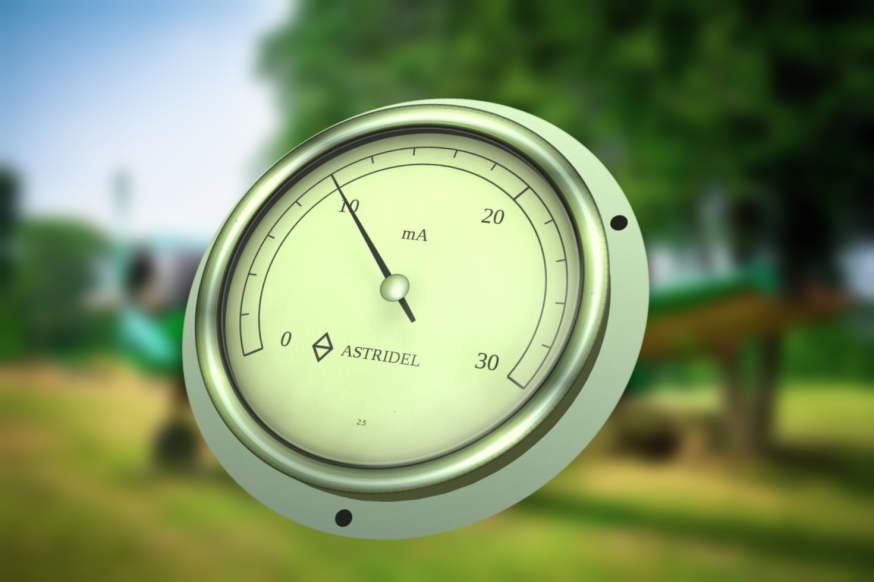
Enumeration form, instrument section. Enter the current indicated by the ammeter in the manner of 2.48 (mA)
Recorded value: 10 (mA)
